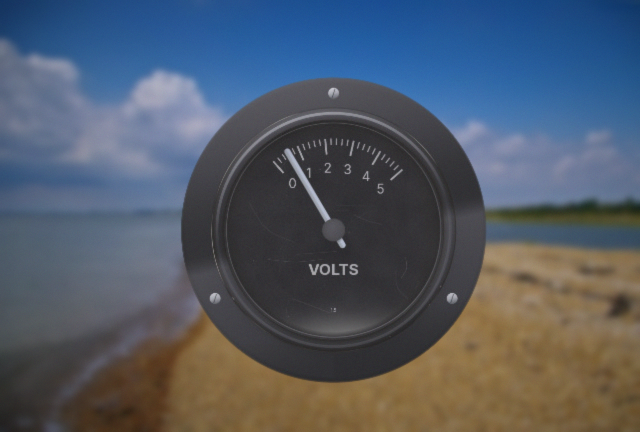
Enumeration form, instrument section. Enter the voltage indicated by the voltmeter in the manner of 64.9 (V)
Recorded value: 0.6 (V)
